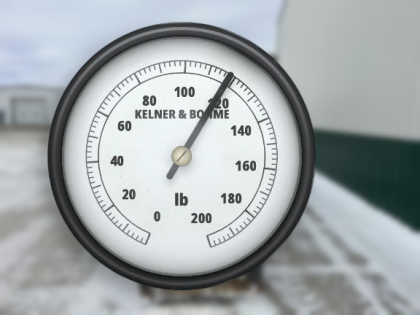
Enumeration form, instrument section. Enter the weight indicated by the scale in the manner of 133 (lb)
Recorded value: 118 (lb)
